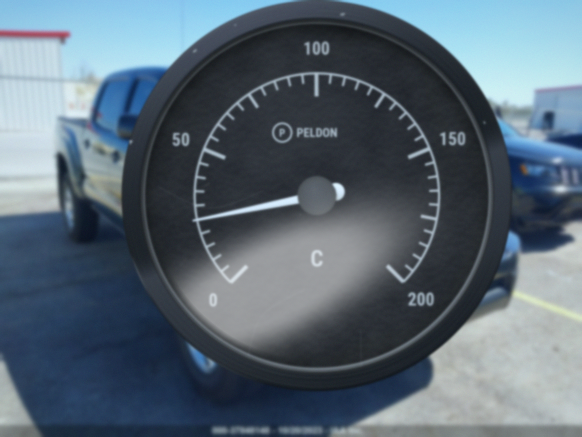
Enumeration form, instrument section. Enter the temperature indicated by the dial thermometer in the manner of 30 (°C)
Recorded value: 25 (°C)
